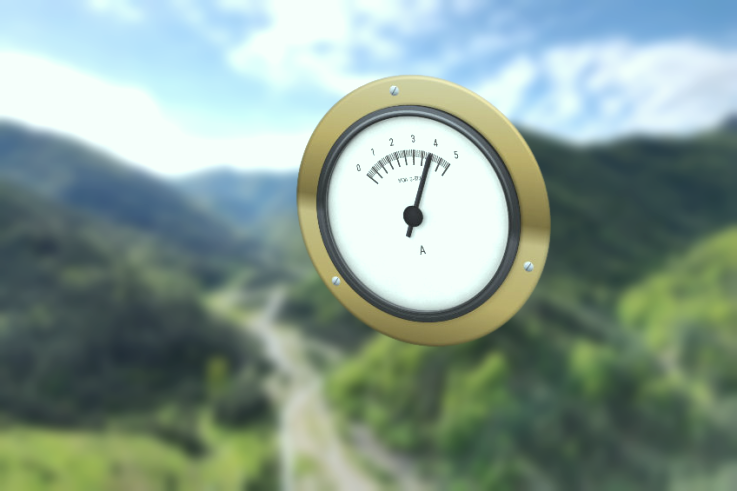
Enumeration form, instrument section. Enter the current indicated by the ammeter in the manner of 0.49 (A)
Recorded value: 4 (A)
